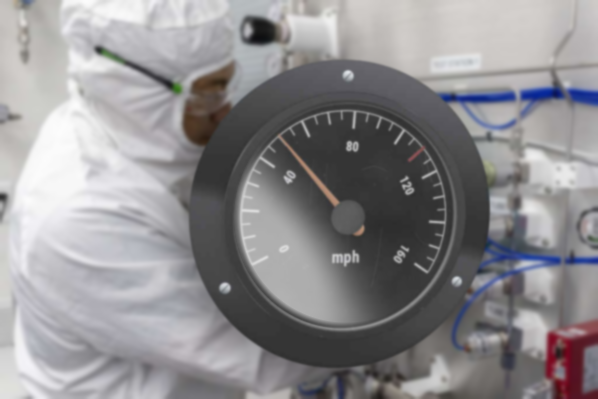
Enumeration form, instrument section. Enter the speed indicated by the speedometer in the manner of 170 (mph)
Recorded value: 50 (mph)
